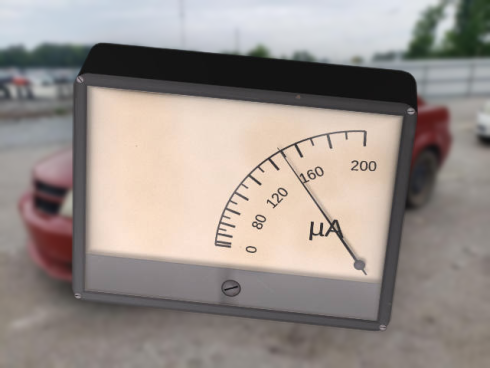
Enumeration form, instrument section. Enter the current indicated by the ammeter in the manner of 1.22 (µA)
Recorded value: 150 (µA)
